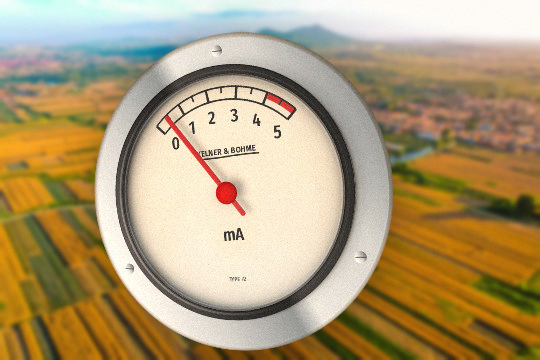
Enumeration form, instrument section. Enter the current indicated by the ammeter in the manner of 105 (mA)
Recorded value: 0.5 (mA)
